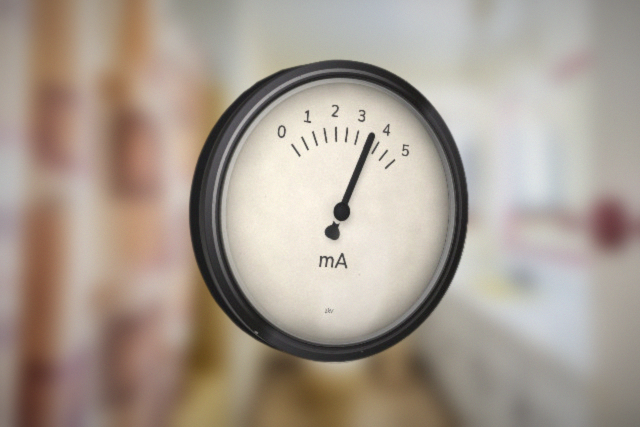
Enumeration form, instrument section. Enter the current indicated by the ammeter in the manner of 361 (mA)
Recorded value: 3.5 (mA)
